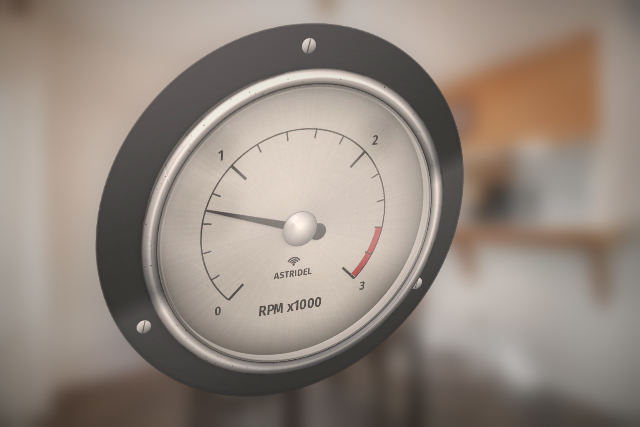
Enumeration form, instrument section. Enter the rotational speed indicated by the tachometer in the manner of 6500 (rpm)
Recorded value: 700 (rpm)
